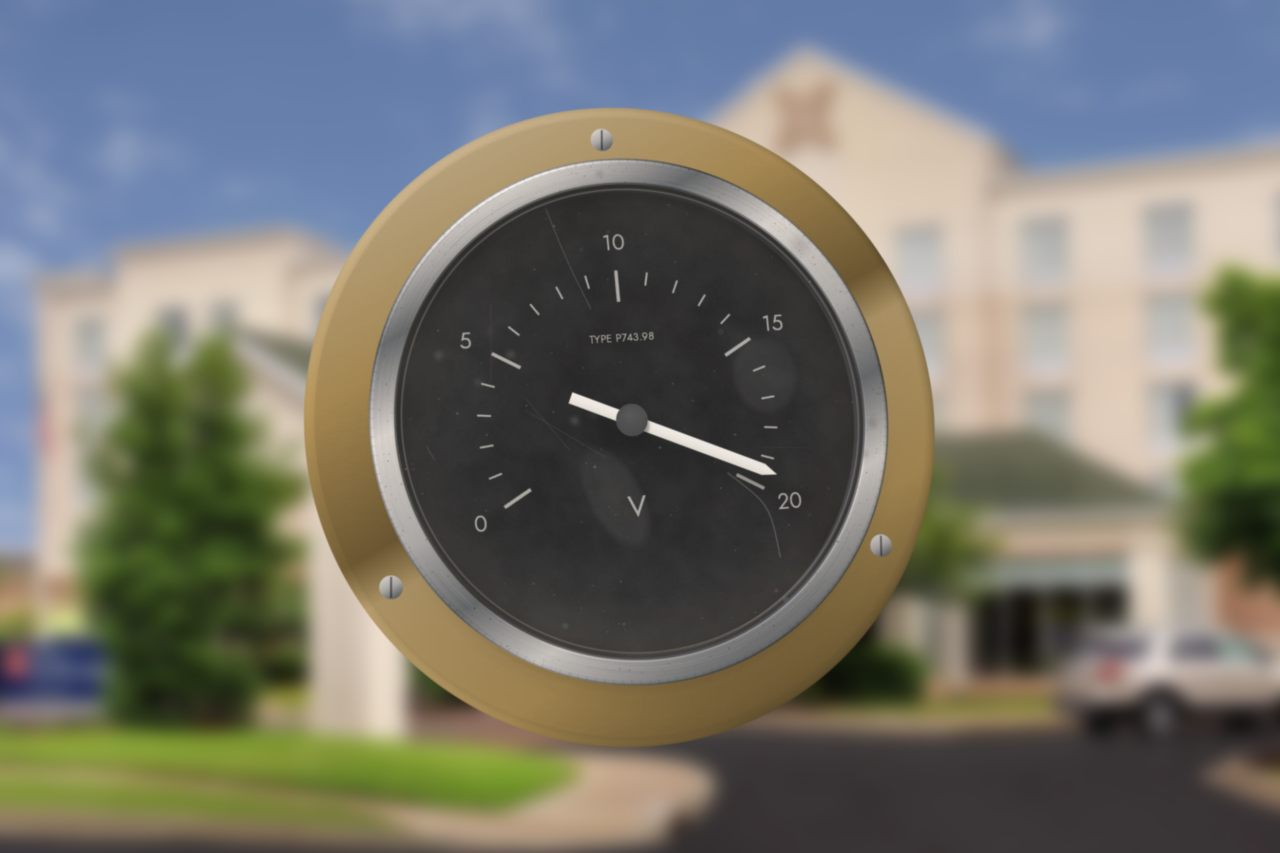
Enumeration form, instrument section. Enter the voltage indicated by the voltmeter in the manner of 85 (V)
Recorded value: 19.5 (V)
